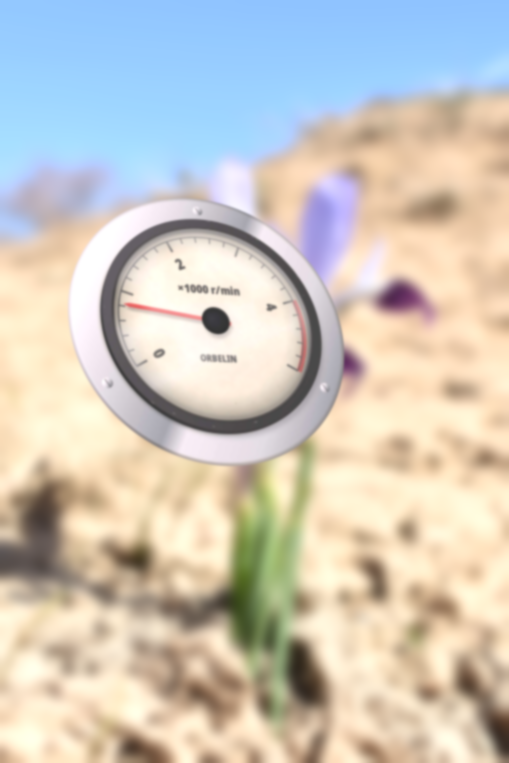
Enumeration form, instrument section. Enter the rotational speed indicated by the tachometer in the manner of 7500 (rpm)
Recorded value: 800 (rpm)
